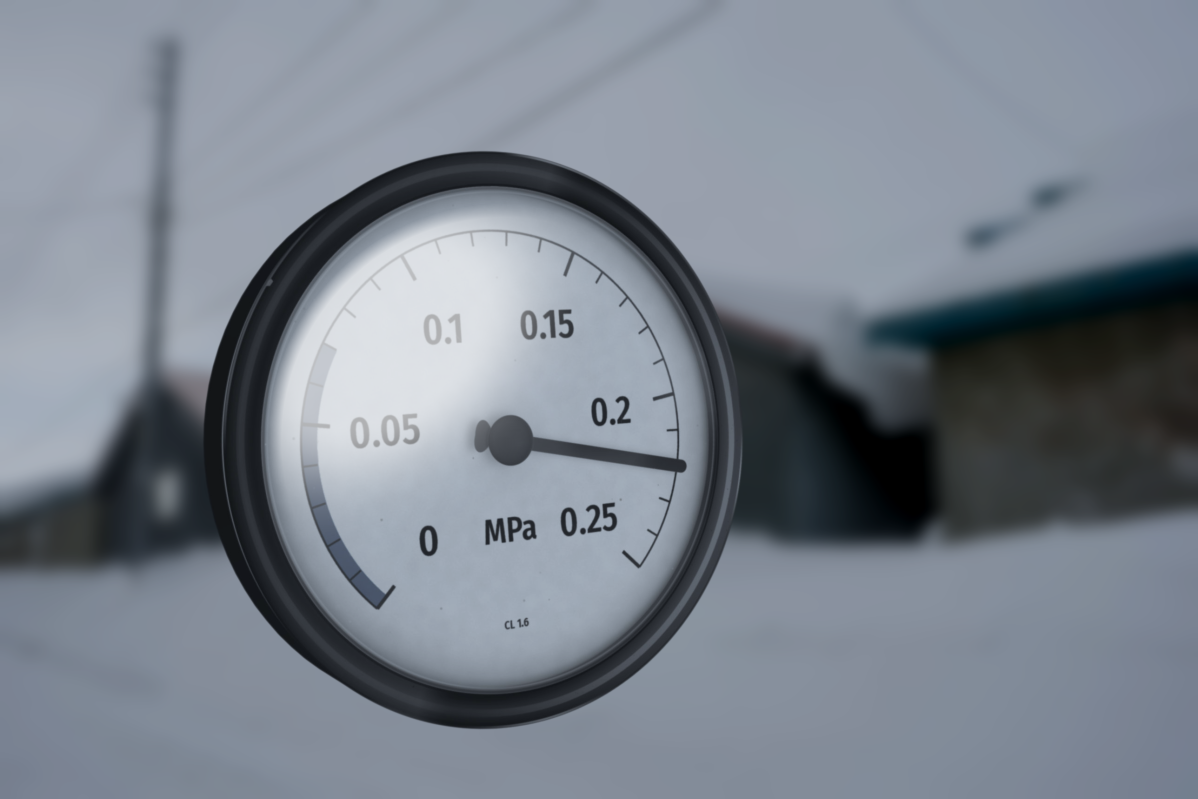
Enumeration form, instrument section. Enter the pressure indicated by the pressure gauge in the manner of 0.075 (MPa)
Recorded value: 0.22 (MPa)
